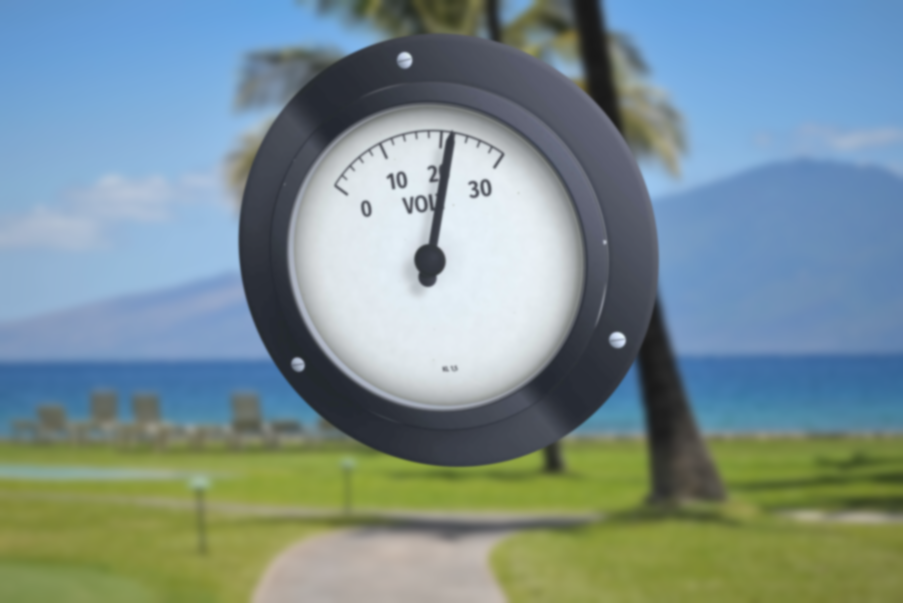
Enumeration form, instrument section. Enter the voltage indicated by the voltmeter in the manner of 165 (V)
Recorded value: 22 (V)
